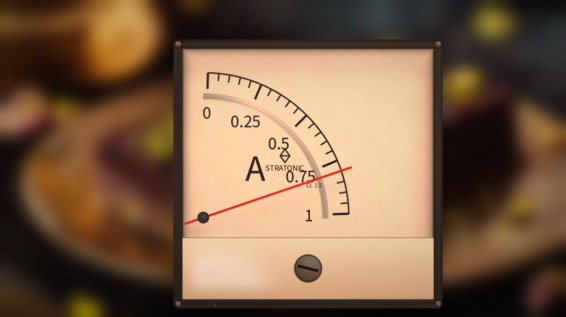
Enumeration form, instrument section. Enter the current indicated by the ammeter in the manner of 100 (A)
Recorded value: 0.8 (A)
